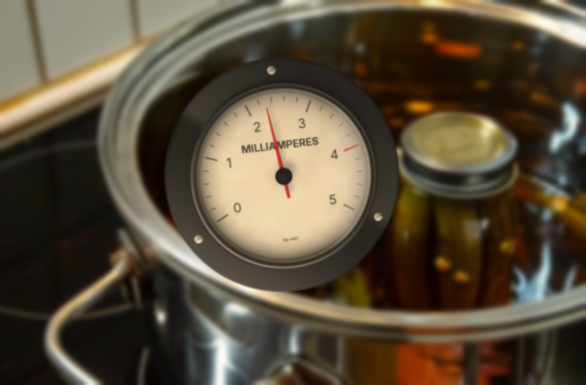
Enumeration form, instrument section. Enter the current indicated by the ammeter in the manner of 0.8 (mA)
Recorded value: 2.3 (mA)
